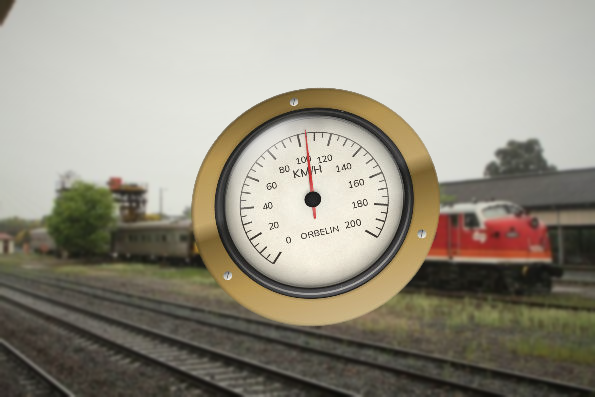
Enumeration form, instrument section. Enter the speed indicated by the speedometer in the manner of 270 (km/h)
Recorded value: 105 (km/h)
